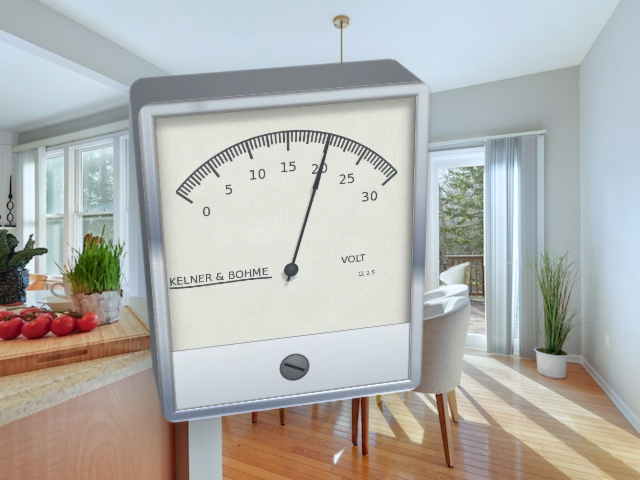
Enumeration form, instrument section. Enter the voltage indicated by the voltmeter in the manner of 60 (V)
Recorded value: 20 (V)
